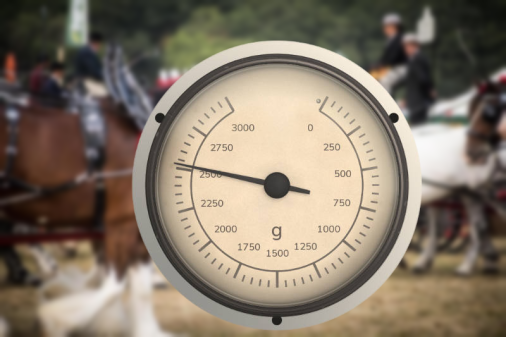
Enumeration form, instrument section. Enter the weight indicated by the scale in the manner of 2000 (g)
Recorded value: 2525 (g)
